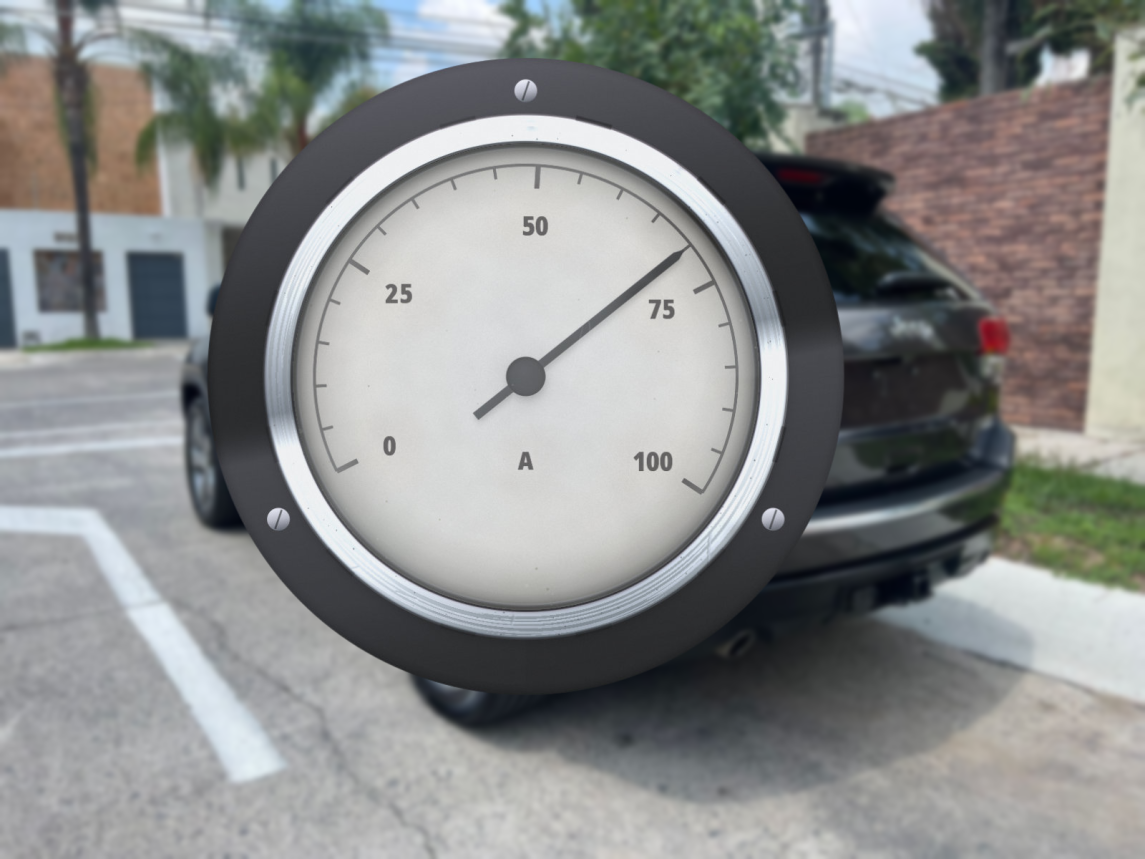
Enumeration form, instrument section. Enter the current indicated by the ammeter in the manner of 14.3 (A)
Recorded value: 70 (A)
